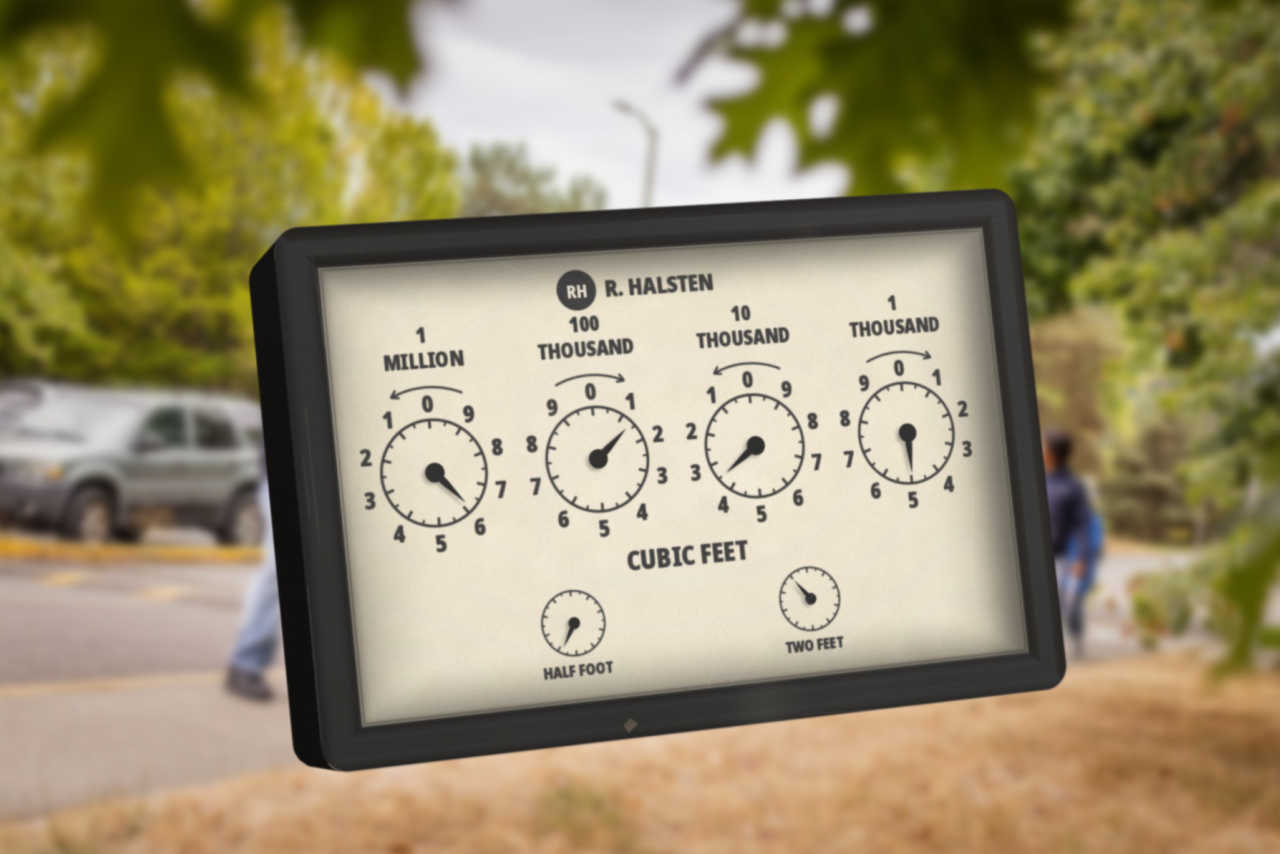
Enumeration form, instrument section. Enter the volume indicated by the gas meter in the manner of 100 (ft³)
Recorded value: 613500 (ft³)
